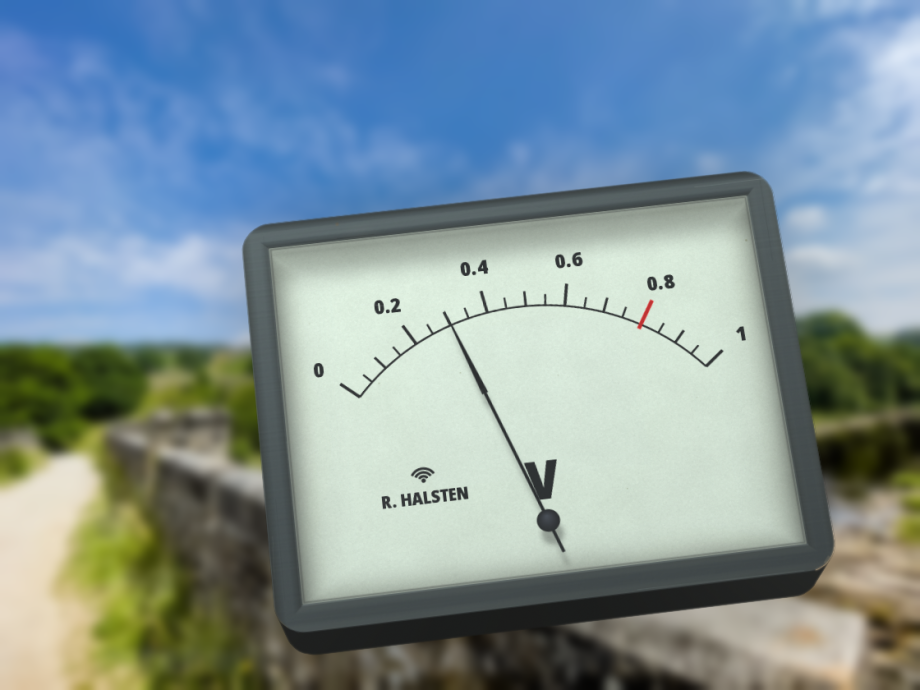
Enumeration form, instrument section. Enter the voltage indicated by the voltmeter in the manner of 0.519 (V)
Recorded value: 0.3 (V)
